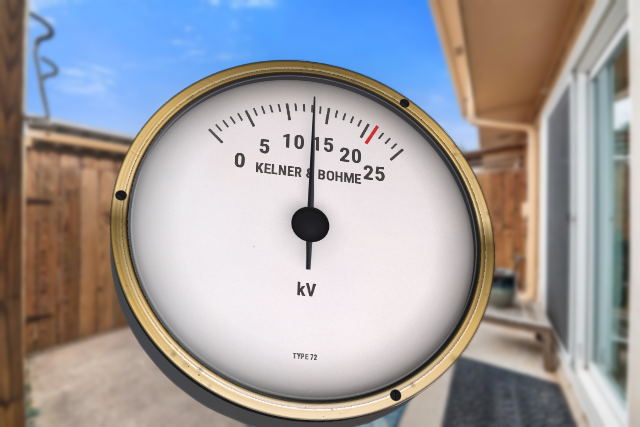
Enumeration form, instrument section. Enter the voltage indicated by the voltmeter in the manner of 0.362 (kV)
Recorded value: 13 (kV)
